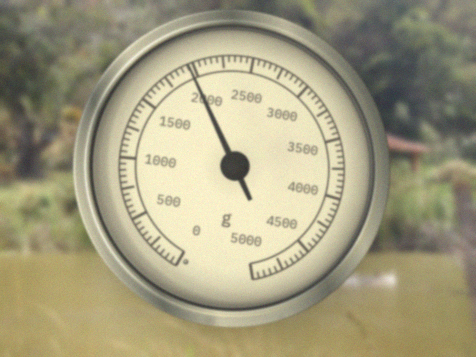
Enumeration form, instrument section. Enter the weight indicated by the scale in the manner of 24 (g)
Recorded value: 1950 (g)
